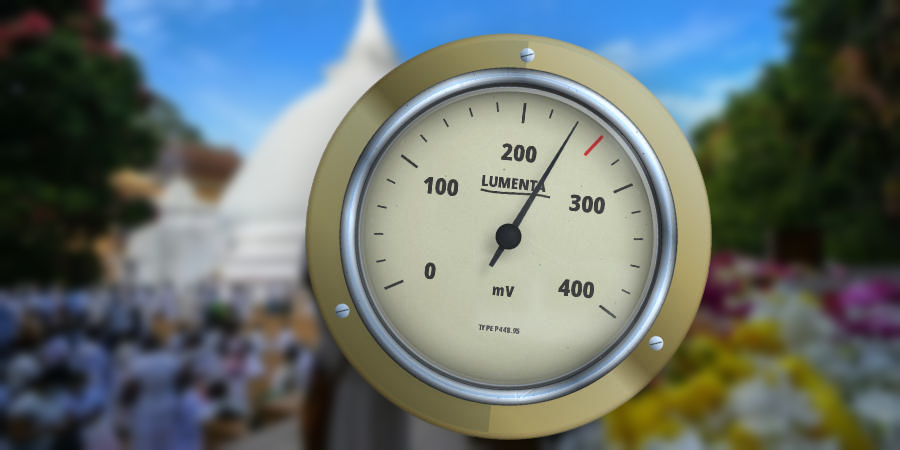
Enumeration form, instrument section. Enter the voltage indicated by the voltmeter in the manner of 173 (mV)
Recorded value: 240 (mV)
